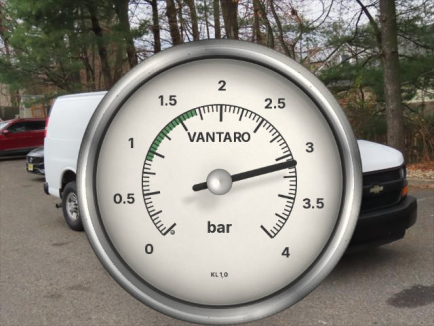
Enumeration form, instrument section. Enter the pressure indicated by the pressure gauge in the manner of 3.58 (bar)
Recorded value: 3.1 (bar)
